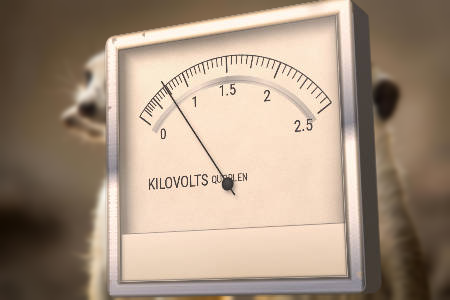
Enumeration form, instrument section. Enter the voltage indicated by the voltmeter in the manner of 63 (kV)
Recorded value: 0.75 (kV)
